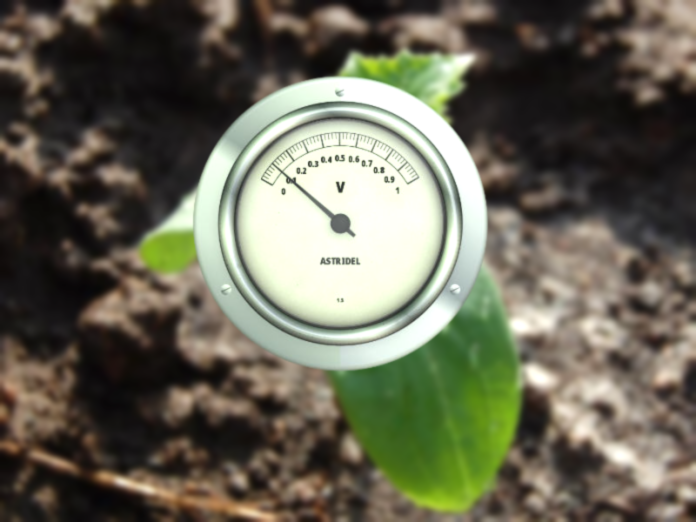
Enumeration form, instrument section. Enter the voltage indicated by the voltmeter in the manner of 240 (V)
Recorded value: 0.1 (V)
